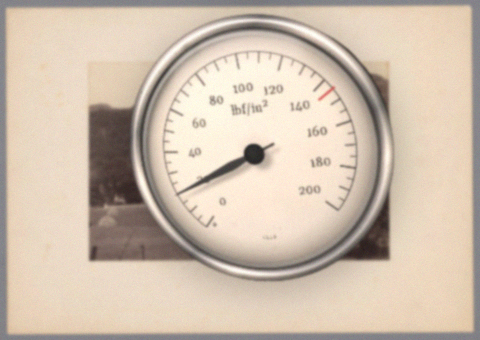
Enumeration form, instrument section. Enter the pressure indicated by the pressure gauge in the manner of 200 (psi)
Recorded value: 20 (psi)
